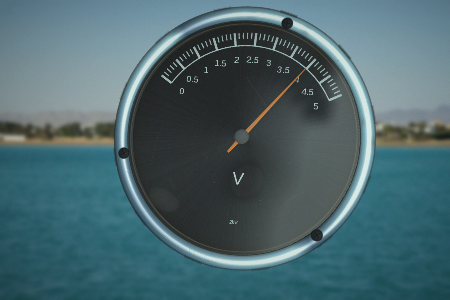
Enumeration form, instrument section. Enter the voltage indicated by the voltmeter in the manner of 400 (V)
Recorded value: 4 (V)
